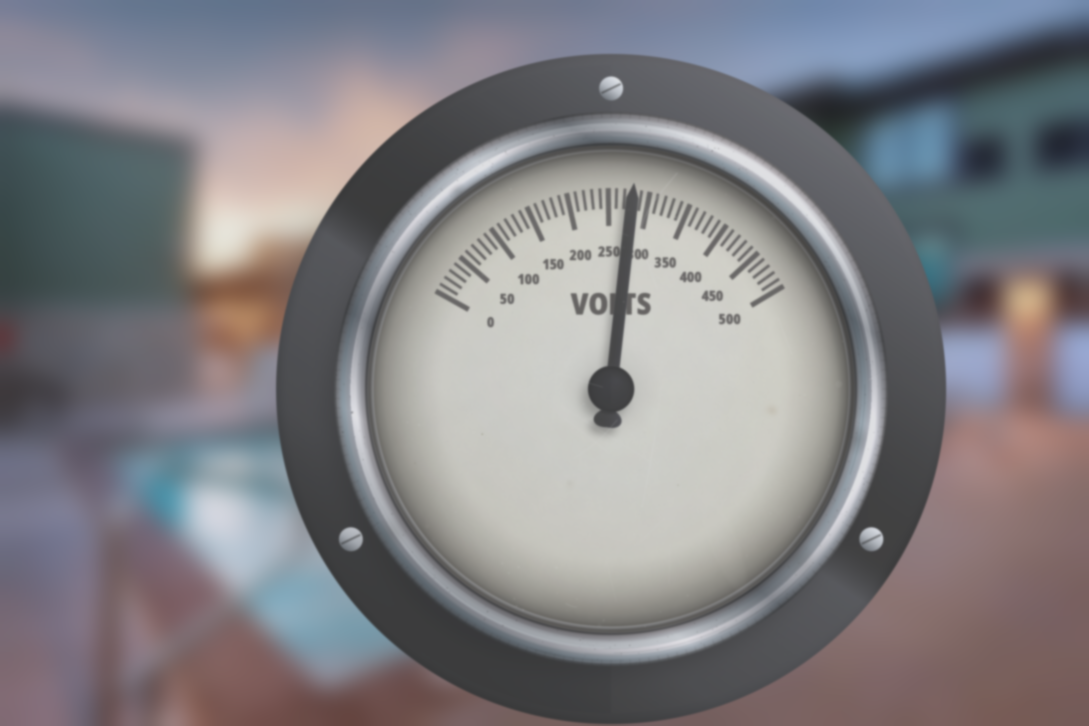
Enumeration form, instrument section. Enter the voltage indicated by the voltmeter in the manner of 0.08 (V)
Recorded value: 280 (V)
